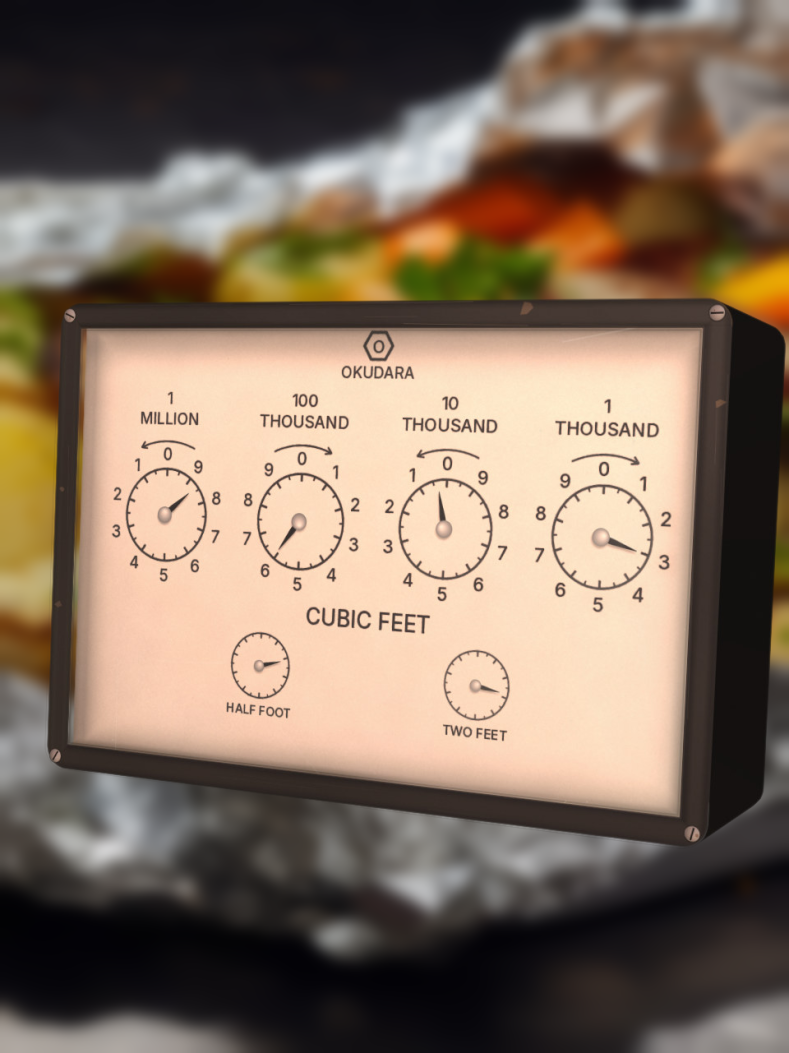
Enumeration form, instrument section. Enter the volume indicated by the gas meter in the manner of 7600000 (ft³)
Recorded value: 860300 (ft³)
